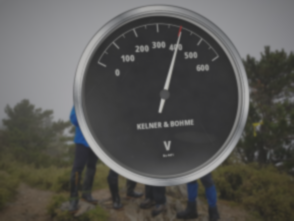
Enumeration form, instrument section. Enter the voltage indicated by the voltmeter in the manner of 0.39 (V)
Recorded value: 400 (V)
